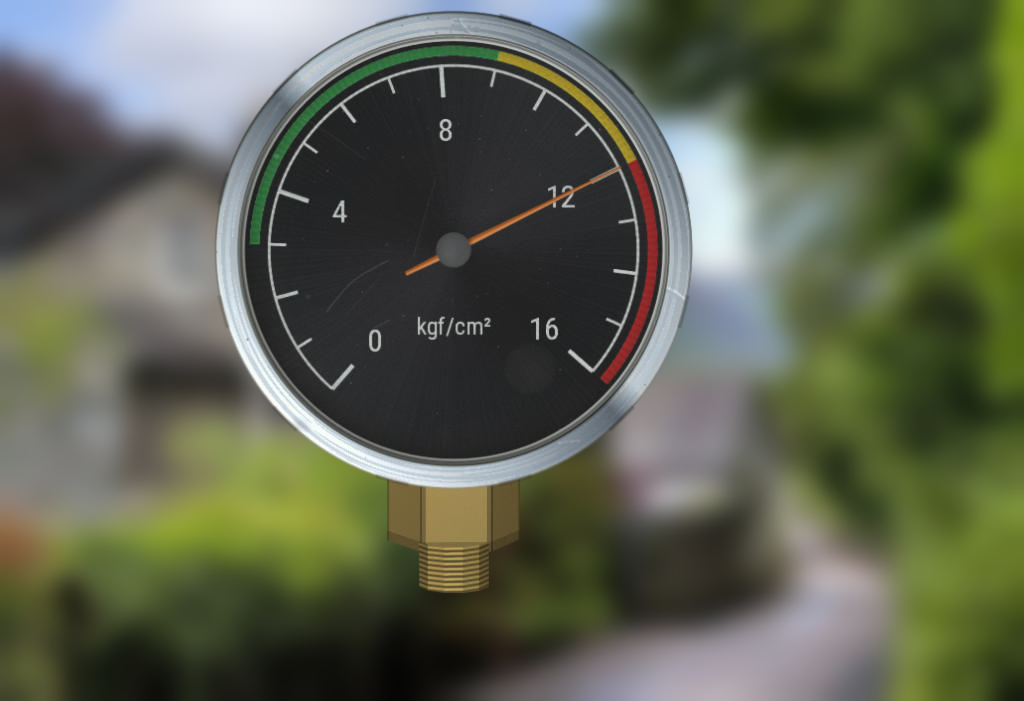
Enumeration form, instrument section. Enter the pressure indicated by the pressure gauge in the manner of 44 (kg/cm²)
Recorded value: 12 (kg/cm²)
